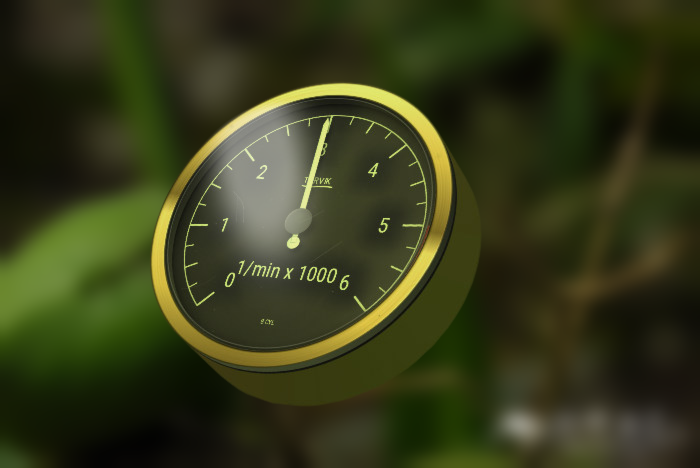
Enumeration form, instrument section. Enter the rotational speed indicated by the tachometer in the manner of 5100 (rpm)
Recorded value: 3000 (rpm)
